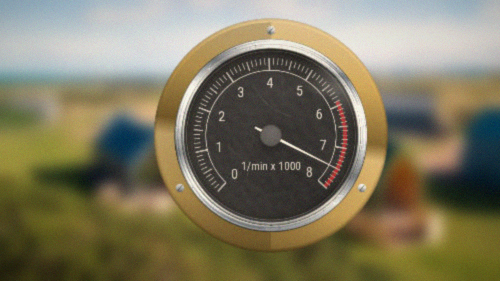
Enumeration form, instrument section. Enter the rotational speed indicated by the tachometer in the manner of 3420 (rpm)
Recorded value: 7500 (rpm)
